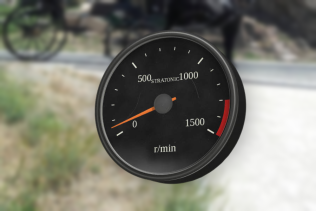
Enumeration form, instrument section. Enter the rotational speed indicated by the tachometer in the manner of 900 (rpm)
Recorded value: 50 (rpm)
